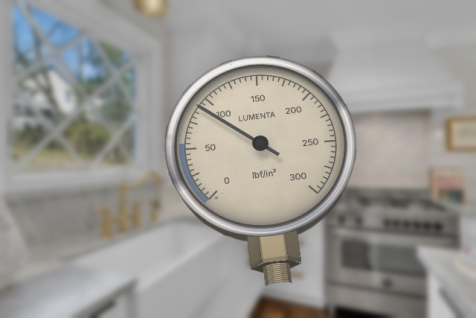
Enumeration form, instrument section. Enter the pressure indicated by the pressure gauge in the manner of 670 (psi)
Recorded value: 90 (psi)
